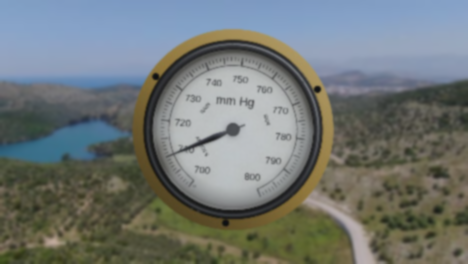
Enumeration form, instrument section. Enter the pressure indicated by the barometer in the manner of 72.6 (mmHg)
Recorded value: 710 (mmHg)
